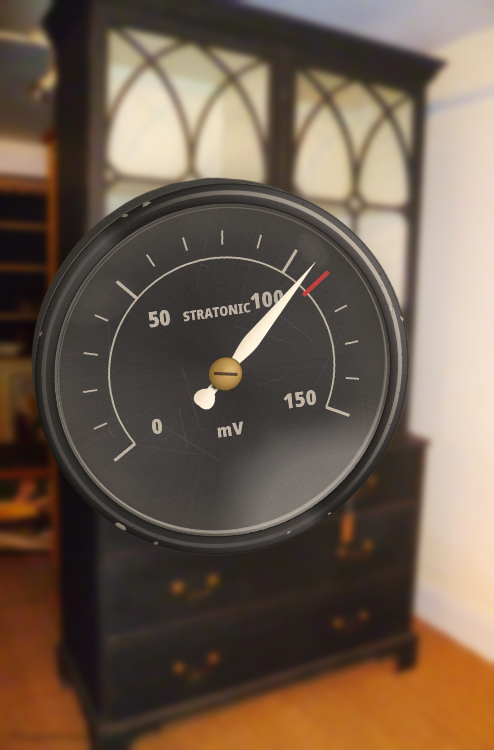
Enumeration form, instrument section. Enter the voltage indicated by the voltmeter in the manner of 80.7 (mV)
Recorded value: 105 (mV)
